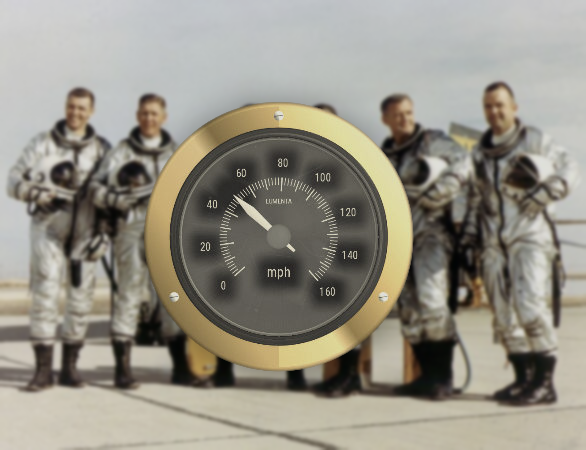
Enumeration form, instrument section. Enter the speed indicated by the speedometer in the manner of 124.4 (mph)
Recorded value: 50 (mph)
